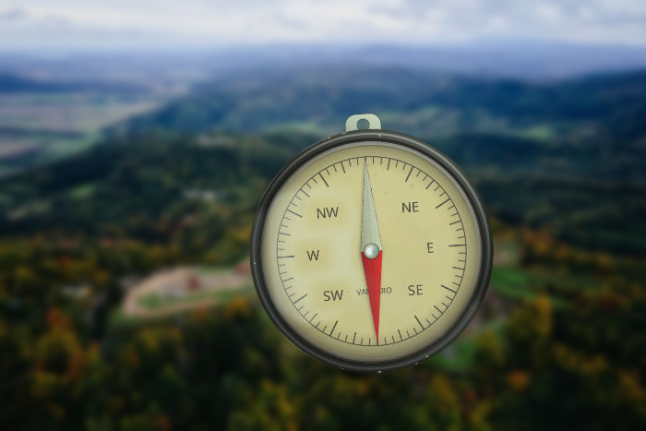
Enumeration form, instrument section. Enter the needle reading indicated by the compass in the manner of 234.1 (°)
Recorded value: 180 (°)
